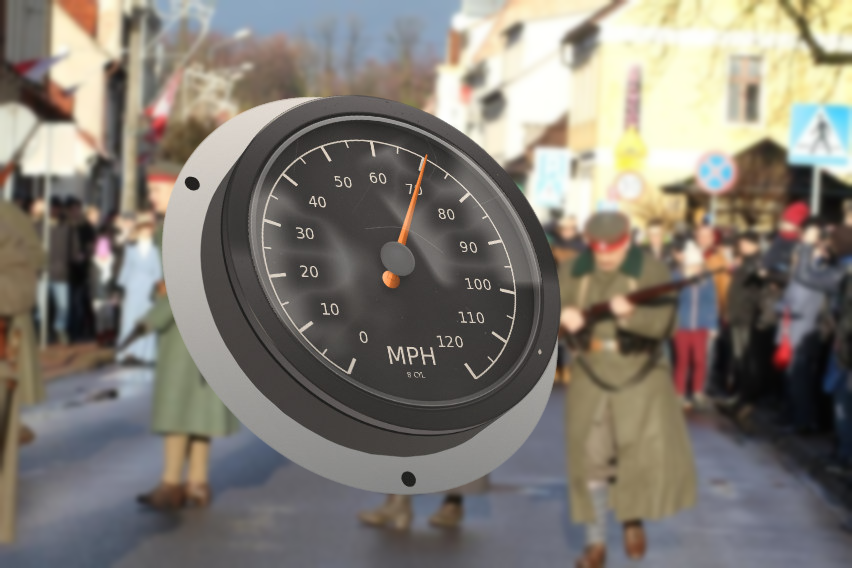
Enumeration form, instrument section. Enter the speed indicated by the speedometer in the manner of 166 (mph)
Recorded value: 70 (mph)
